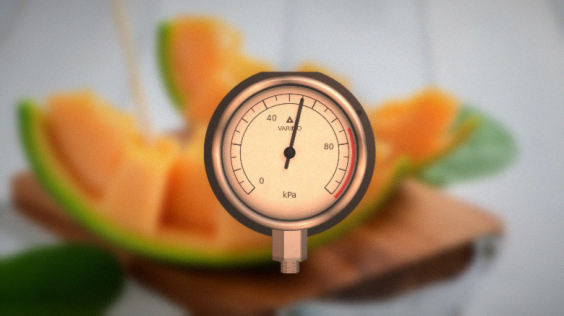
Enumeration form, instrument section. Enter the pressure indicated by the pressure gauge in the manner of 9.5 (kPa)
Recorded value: 55 (kPa)
